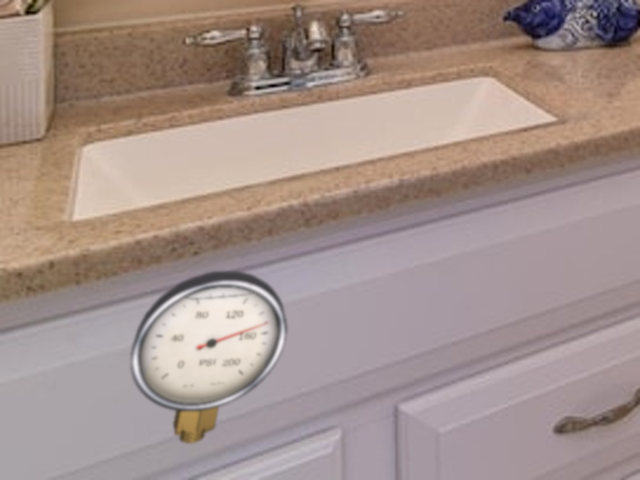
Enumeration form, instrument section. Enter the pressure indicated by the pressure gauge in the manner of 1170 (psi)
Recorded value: 150 (psi)
